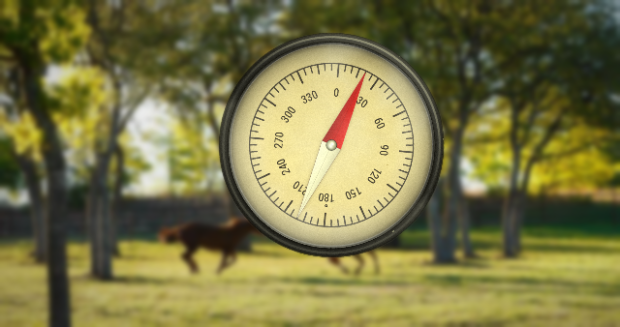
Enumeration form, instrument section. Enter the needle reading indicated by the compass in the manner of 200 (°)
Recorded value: 20 (°)
